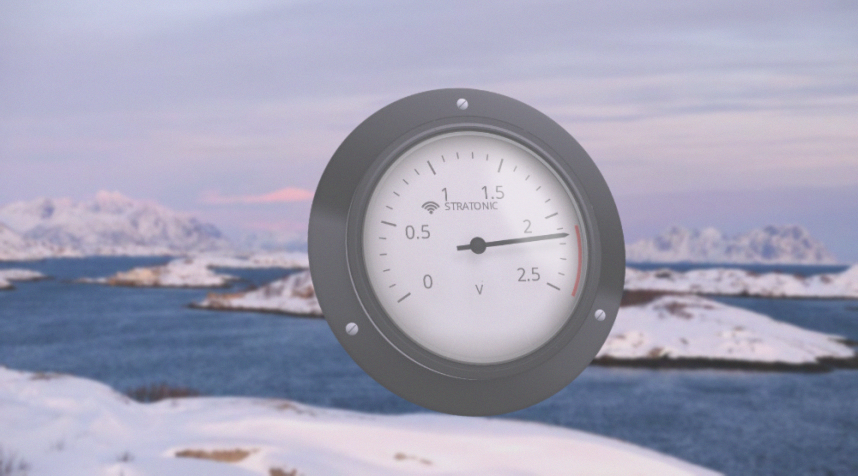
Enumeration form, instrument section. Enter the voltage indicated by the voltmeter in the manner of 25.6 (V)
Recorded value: 2.15 (V)
